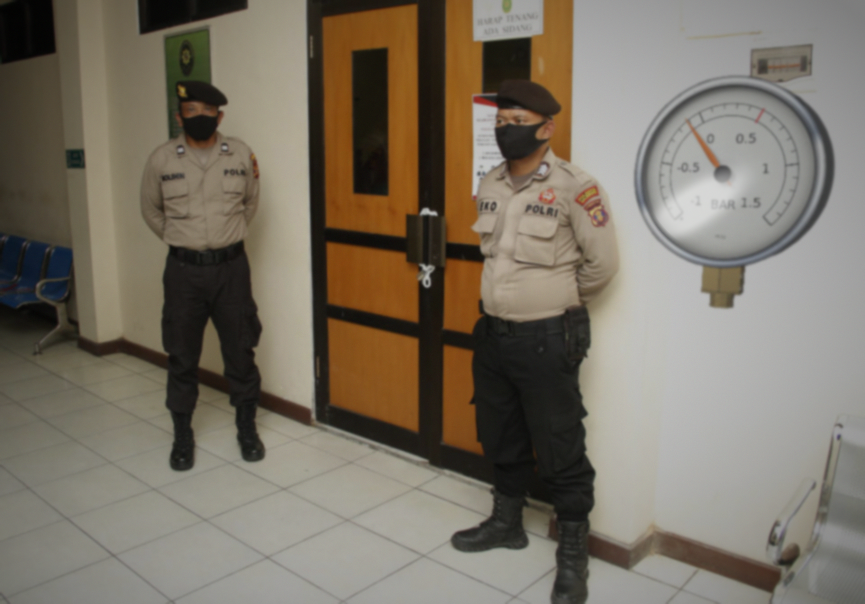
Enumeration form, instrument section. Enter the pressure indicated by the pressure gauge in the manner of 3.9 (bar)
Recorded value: -0.1 (bar)
